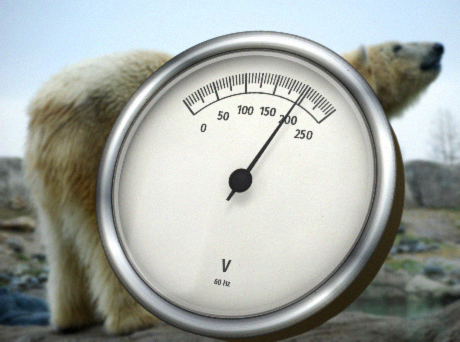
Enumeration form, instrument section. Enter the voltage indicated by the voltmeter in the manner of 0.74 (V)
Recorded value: 200 (V)
